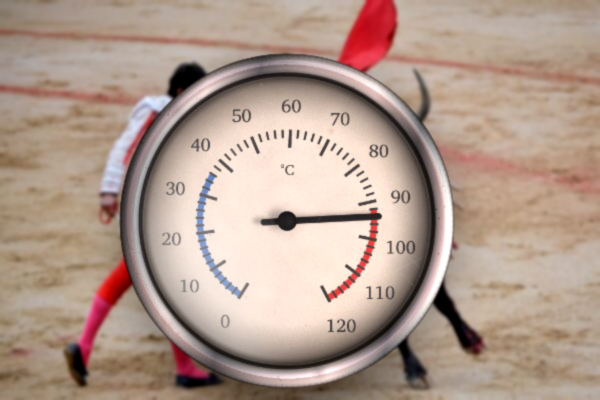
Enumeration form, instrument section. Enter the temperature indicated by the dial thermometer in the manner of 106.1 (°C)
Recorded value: 94 (°C)
